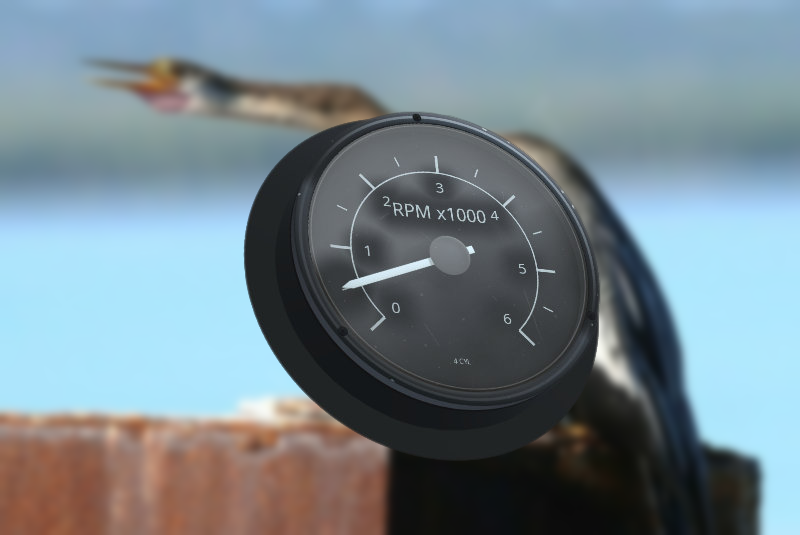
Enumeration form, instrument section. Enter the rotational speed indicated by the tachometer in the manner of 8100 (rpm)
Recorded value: 500 (rpm)
